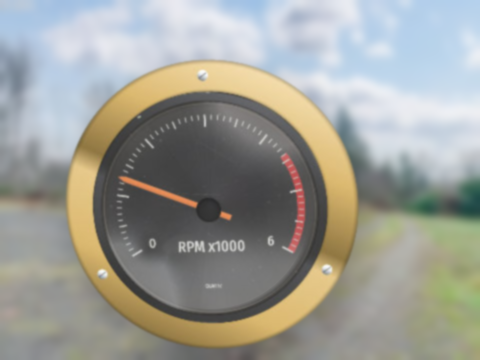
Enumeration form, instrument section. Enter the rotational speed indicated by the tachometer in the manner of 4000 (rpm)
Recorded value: 1300 (rpm)
